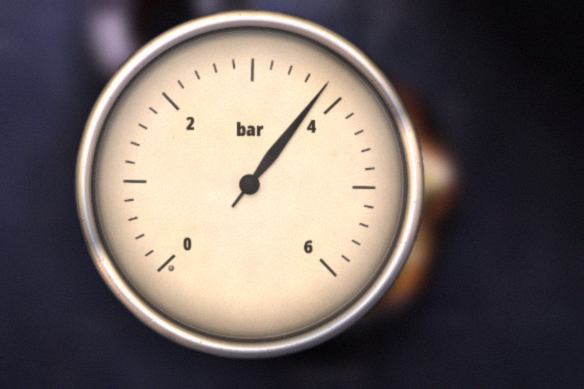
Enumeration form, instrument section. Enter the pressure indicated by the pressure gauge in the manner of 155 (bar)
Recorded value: 3.8 (bar)
